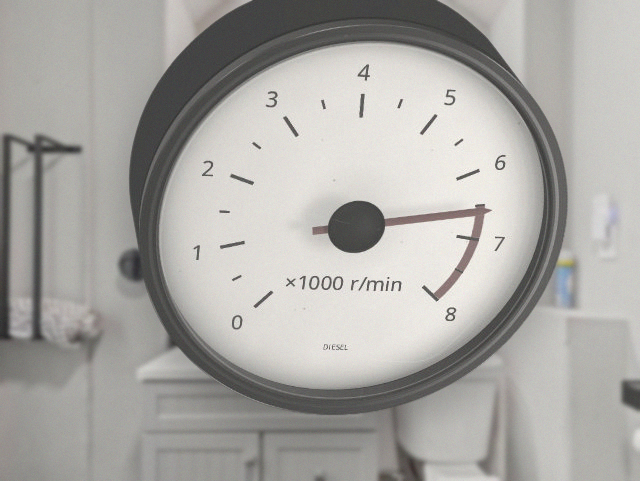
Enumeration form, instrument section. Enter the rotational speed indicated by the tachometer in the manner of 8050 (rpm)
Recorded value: 6500 (rpm)
